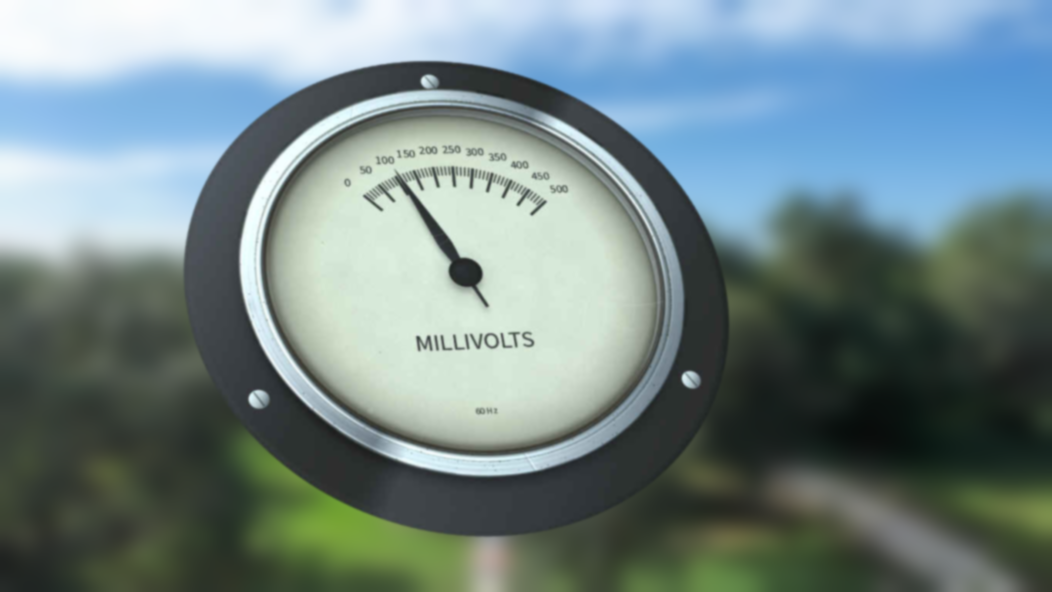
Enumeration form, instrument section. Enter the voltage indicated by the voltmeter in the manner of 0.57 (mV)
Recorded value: 100 (mV)
